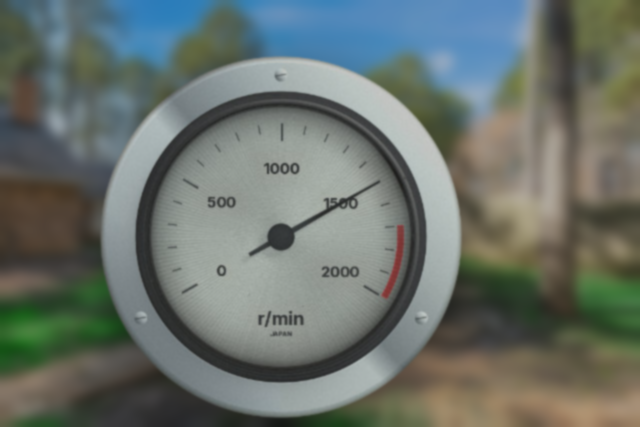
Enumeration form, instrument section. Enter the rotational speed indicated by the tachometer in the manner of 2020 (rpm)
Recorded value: 1500 (rpm)
